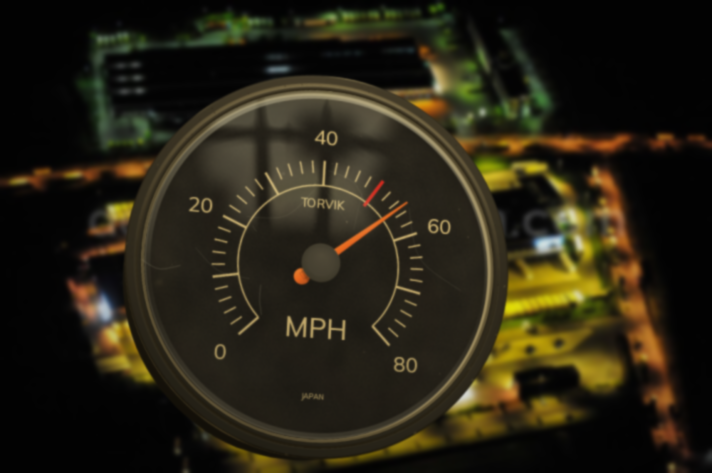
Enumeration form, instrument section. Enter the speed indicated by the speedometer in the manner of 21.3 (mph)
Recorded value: 55 (mph)
